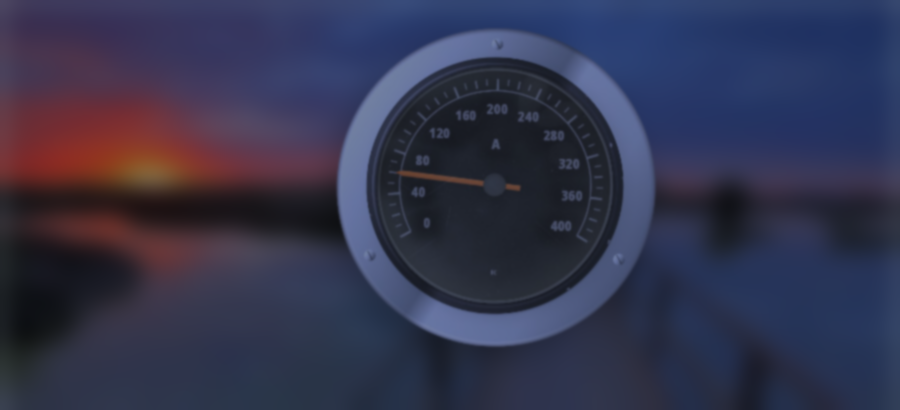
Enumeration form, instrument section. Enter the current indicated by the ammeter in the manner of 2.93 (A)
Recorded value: 60 (A)
